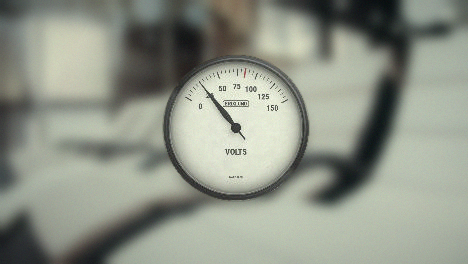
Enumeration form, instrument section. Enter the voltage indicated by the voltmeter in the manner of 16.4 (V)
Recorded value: 25 (V)
